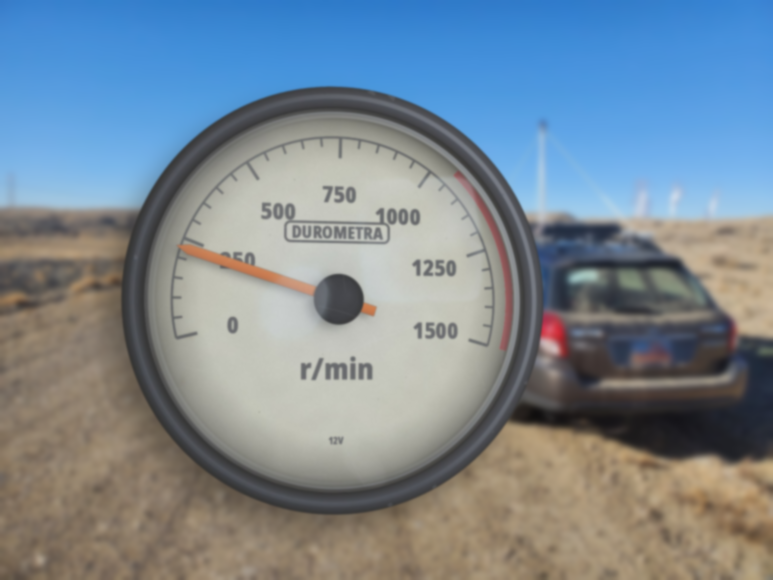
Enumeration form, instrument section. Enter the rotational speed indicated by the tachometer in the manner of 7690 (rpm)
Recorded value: 225 (rpm)
